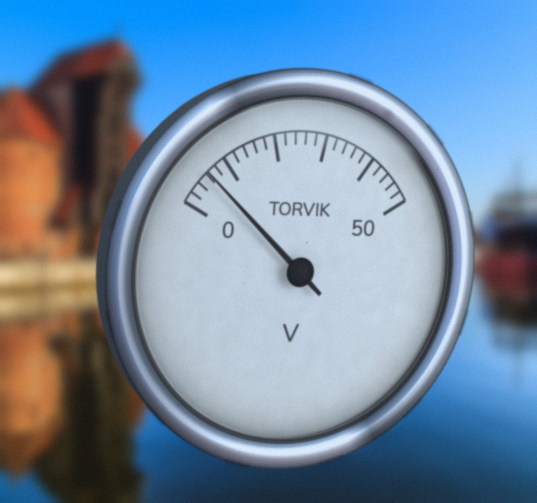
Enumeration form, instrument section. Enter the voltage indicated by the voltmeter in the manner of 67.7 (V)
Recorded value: 6 (V)
